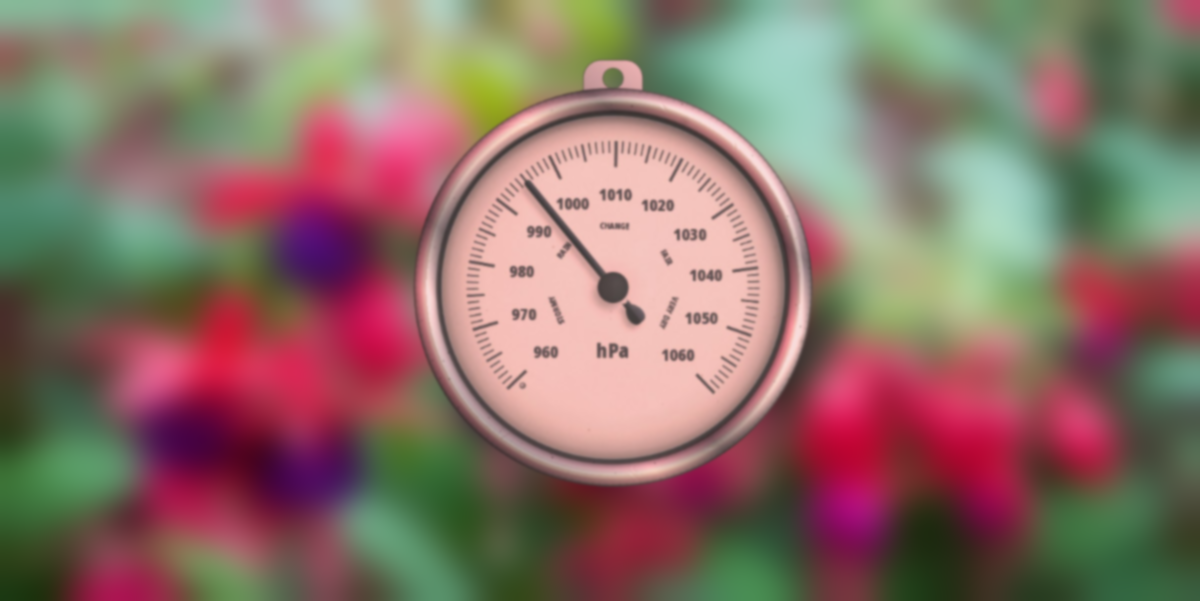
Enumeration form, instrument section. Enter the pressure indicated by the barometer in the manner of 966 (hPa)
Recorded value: 995 (hPa)
